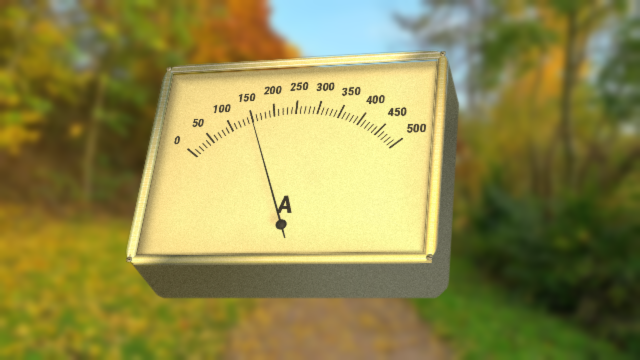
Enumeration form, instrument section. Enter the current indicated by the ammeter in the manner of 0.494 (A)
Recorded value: 150 (A)
